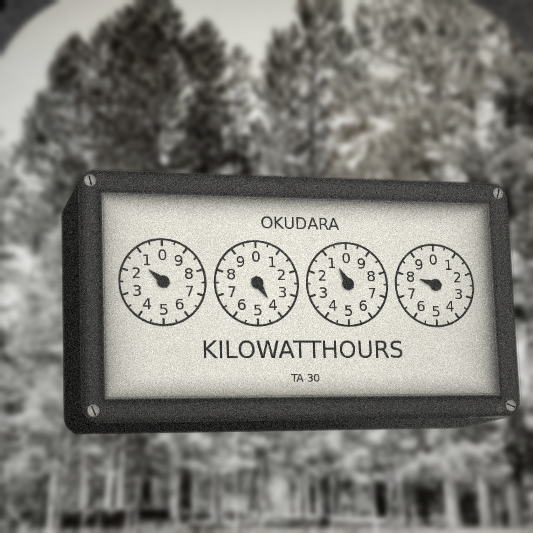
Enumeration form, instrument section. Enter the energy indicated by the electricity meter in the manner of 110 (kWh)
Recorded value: 1408 (kWh)
